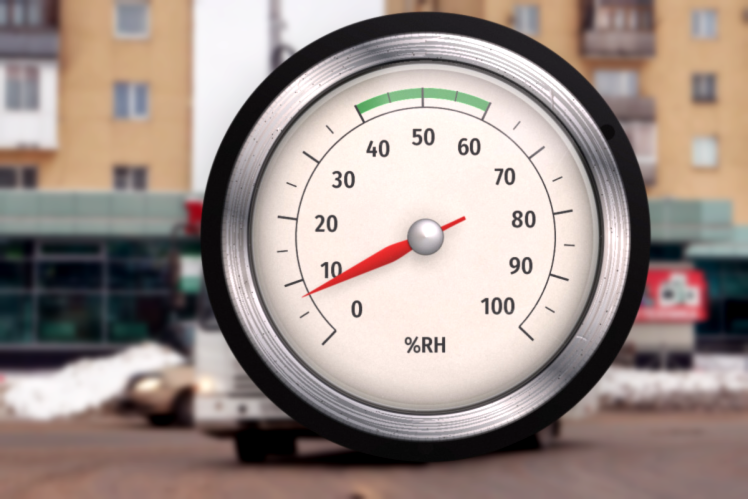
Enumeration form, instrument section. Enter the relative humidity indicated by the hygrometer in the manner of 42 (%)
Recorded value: 7.5 (%)
